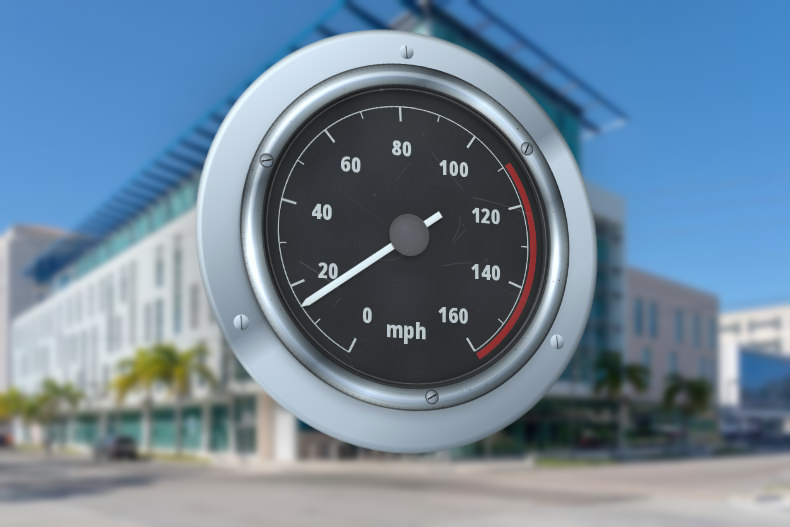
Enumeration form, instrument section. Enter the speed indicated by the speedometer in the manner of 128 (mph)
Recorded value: 15 (mph)
